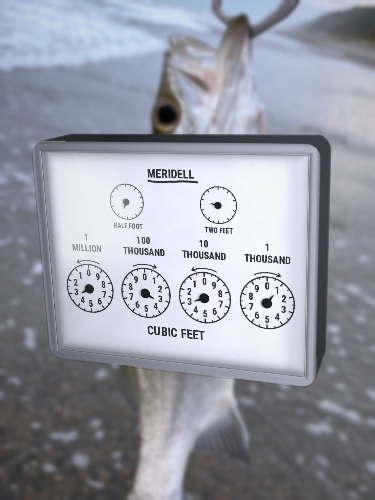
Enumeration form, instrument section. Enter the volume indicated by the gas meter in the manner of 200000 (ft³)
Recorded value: 333100 (ft³)
